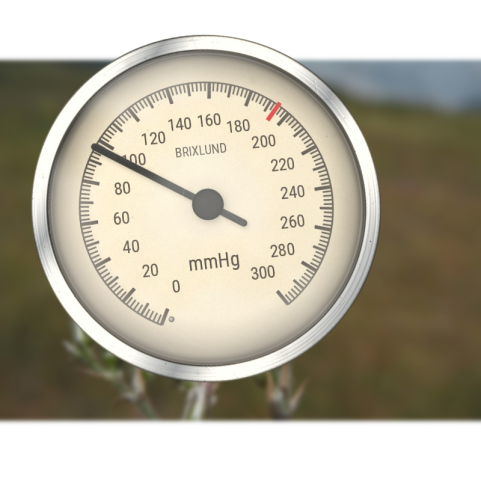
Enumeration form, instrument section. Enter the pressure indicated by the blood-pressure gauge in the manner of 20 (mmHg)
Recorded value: 96 (mmHg)
